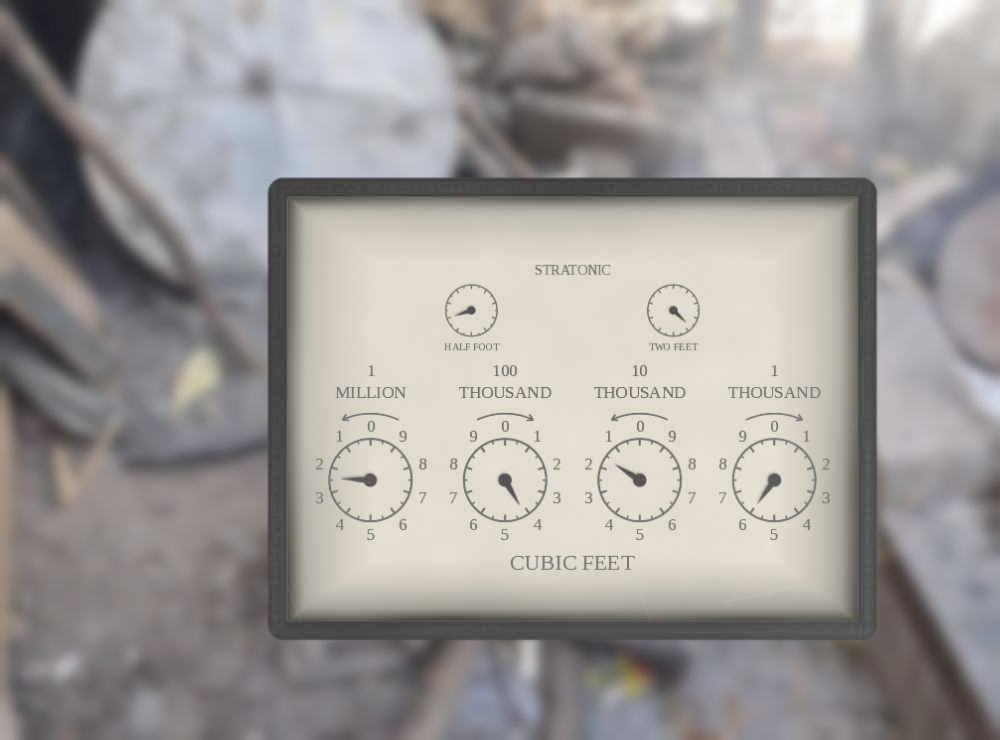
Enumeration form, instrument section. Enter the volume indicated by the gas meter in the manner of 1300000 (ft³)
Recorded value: 241600 (ft³)
